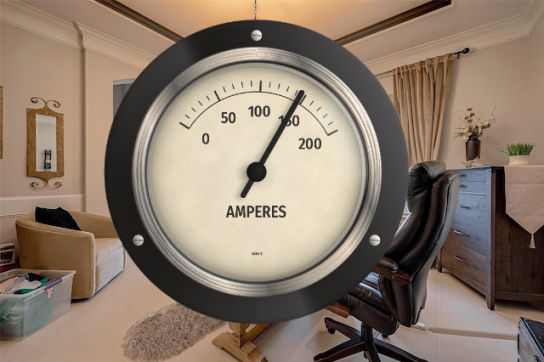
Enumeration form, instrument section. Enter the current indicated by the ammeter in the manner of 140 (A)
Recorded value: 145 (A)
